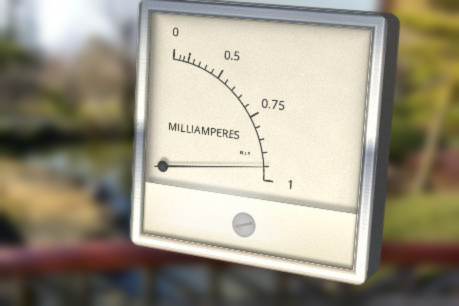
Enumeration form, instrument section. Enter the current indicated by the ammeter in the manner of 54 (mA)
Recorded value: 0.95 (mA)
